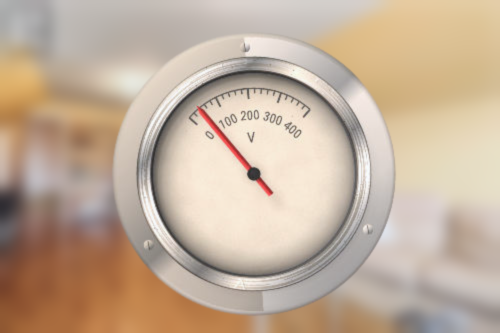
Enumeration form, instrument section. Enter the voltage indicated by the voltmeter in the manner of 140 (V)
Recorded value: 40 (V)
